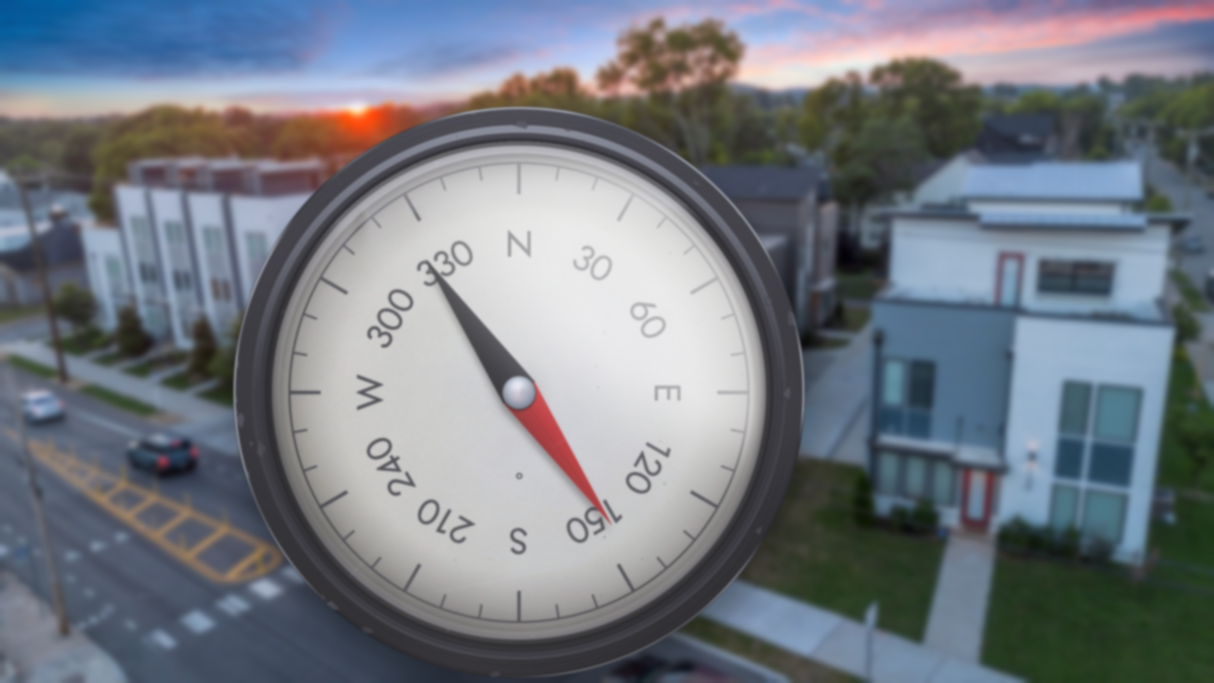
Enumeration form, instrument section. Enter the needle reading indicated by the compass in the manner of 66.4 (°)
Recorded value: 145 (°)
